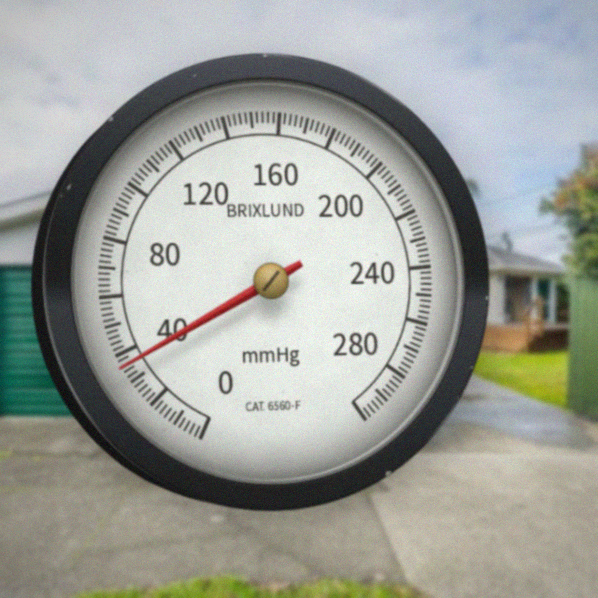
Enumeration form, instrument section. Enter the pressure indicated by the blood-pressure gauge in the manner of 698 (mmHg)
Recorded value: 36 (mmHg)
